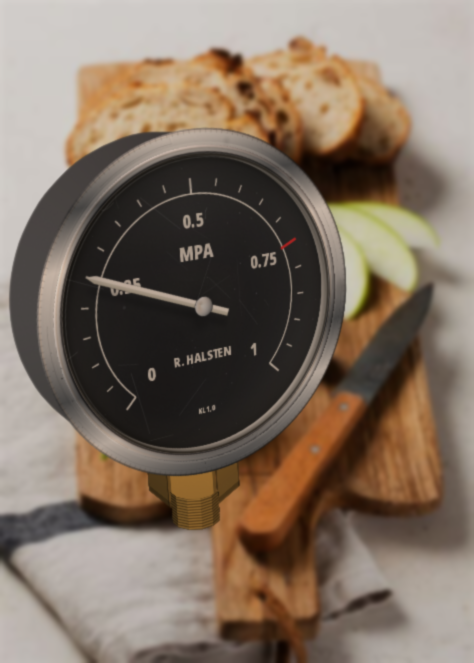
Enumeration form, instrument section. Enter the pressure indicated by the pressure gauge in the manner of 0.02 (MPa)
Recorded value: 0.25 (MPa)
